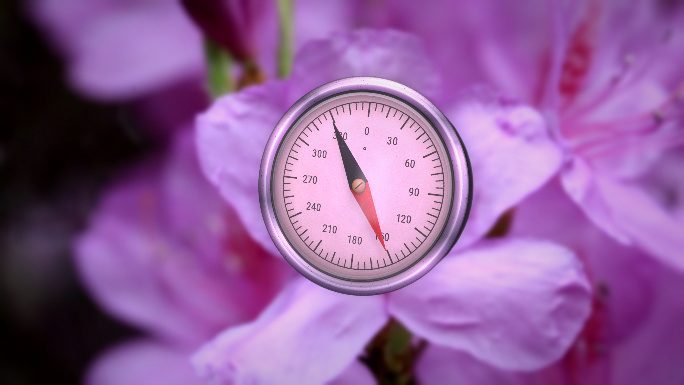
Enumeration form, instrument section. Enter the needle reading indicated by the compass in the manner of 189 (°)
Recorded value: 150 (°)
